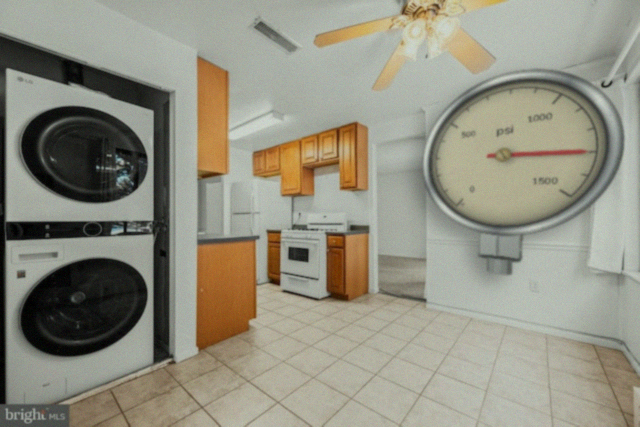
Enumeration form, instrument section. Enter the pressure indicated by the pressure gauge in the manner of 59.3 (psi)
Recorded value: 1300 (psi)
